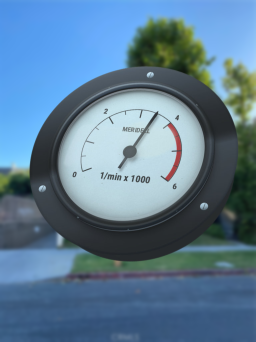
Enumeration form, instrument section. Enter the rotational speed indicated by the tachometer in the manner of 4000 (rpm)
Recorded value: 3500 (rpm)
